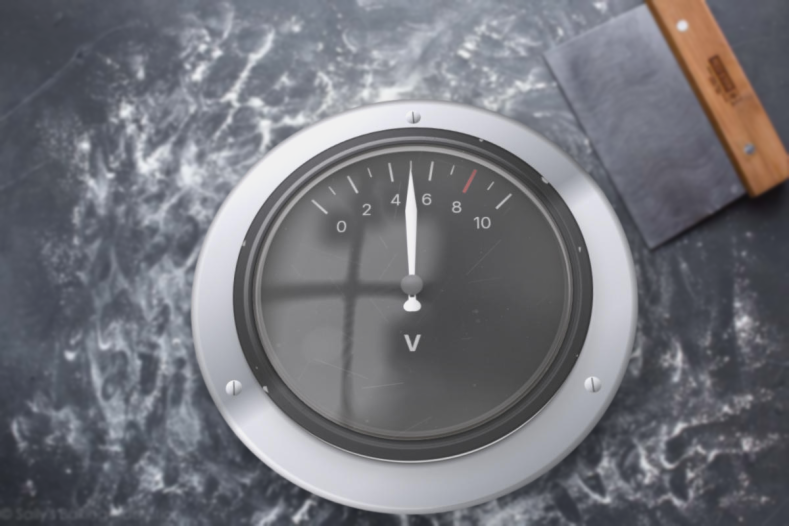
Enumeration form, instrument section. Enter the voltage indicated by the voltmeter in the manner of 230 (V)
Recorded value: 5 (V)
